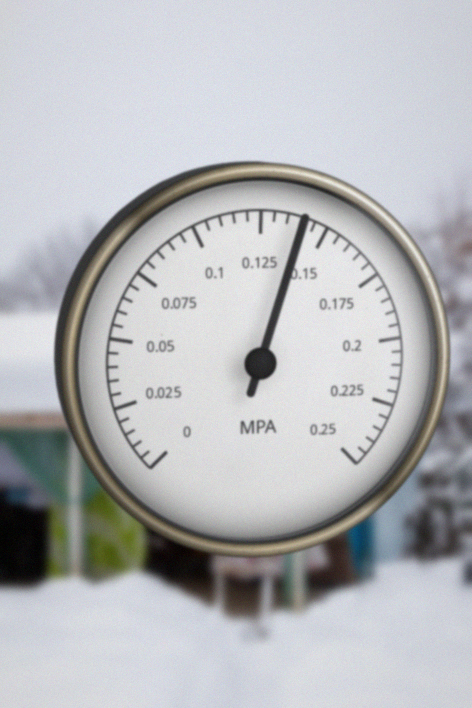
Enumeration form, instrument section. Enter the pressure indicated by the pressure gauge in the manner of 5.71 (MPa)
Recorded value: 0.14 (MPa)
